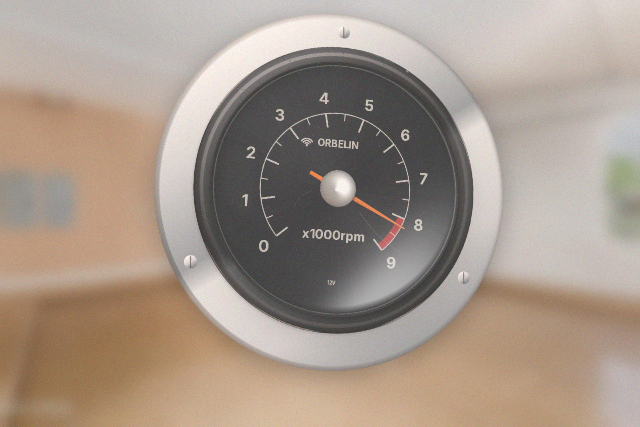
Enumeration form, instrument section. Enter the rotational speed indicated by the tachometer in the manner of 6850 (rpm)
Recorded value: 8250 (rpm)
